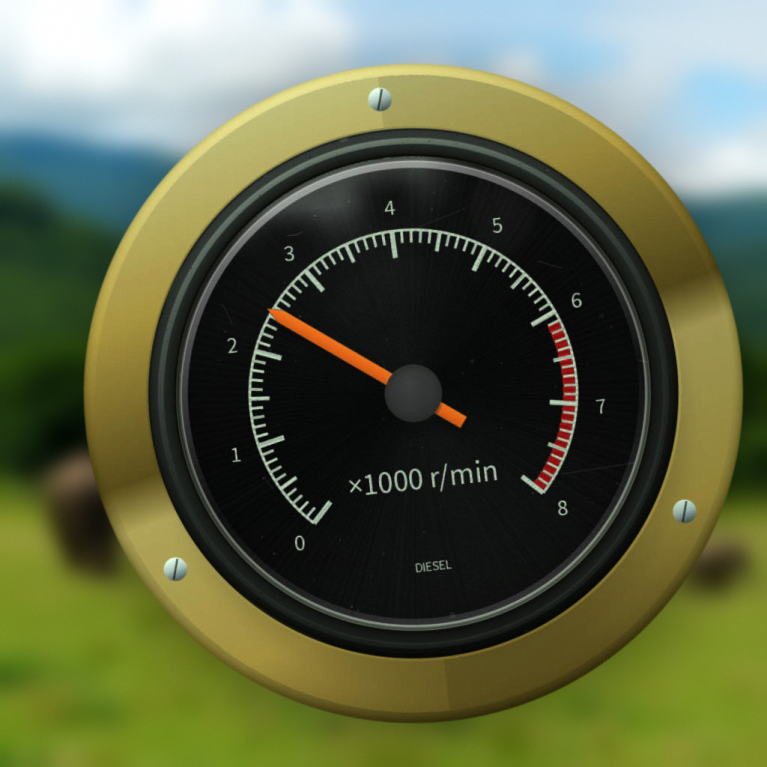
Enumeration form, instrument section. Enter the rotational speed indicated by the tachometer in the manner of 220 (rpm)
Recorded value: 2450 (rpm)
